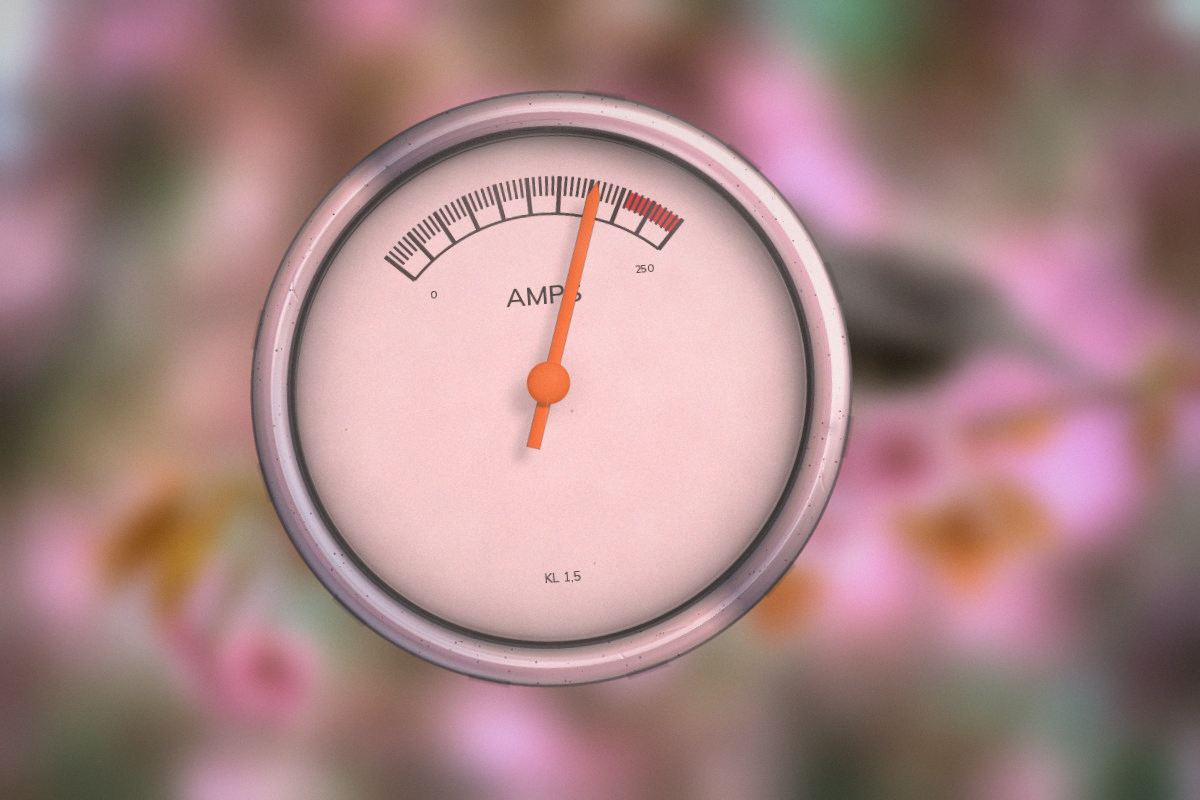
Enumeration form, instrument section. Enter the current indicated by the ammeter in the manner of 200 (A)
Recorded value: 180 (A)
